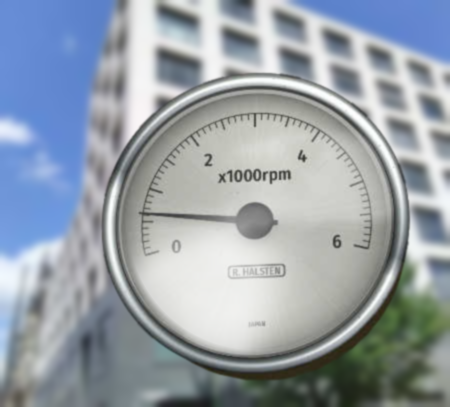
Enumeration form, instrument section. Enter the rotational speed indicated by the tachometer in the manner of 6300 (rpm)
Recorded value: 600 (rpm)
